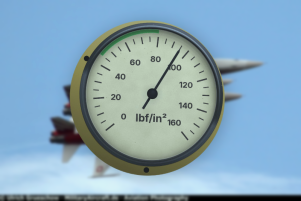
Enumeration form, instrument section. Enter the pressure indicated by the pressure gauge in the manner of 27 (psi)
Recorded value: 95 (psi)
